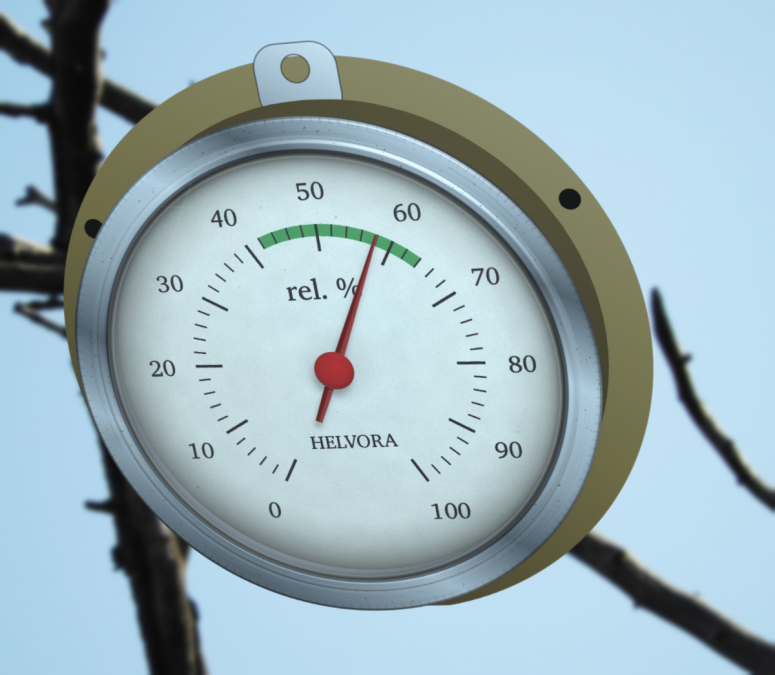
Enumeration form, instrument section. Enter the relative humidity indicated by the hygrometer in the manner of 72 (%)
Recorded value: 58 (%)
